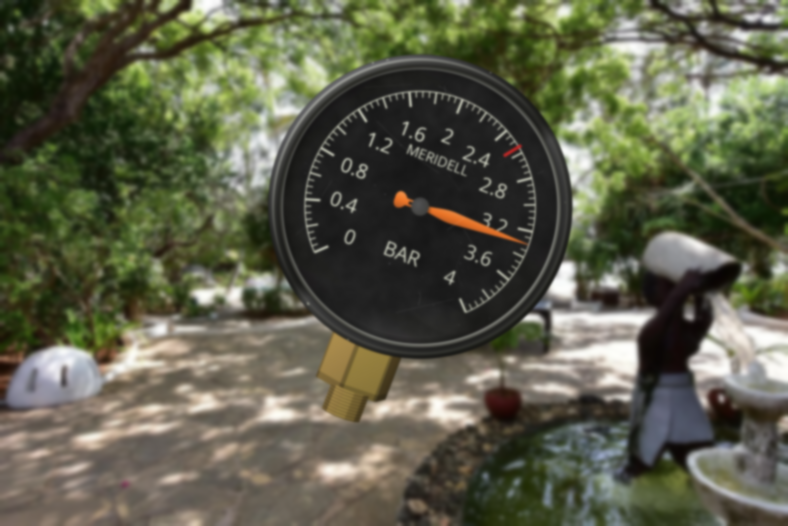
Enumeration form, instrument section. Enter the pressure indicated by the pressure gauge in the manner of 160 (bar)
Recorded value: 3.3 (bar)
